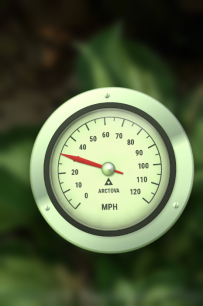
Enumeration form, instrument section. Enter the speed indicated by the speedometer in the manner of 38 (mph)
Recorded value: 30 (mph)
